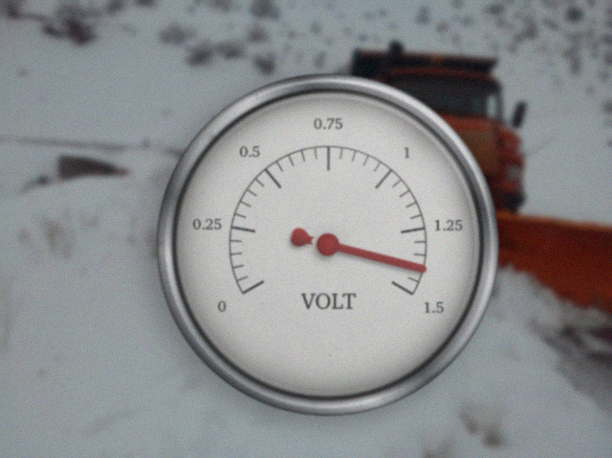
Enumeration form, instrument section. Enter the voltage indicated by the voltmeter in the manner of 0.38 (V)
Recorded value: 1.4 (V)
